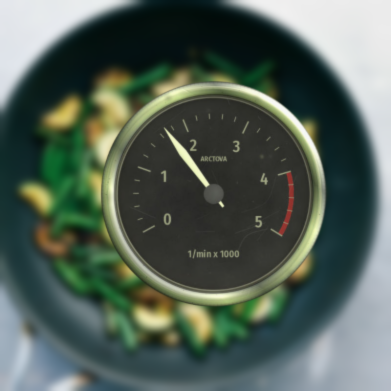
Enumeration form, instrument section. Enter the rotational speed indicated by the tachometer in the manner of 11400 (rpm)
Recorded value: 1700 (rpm)
